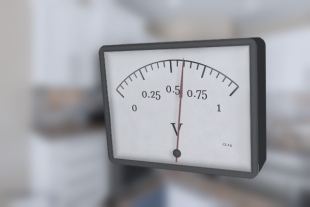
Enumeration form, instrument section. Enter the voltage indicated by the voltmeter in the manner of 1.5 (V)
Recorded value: 0.6 (V)
